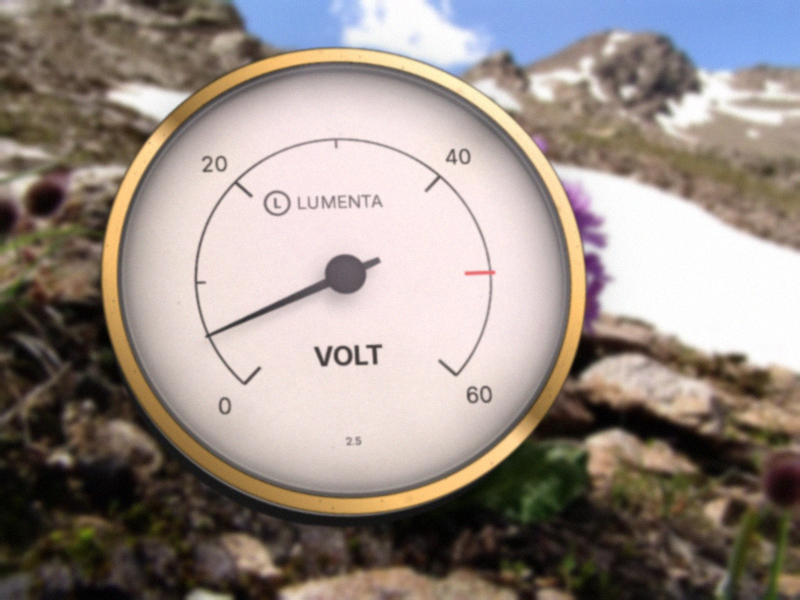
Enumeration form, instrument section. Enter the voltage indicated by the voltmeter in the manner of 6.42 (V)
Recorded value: 5 (V)
